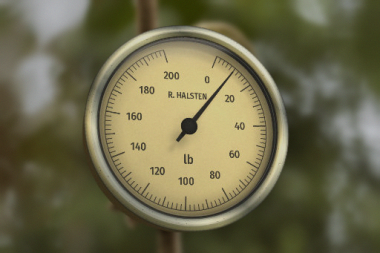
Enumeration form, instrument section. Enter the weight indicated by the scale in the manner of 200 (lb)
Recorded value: 10 (lb)
